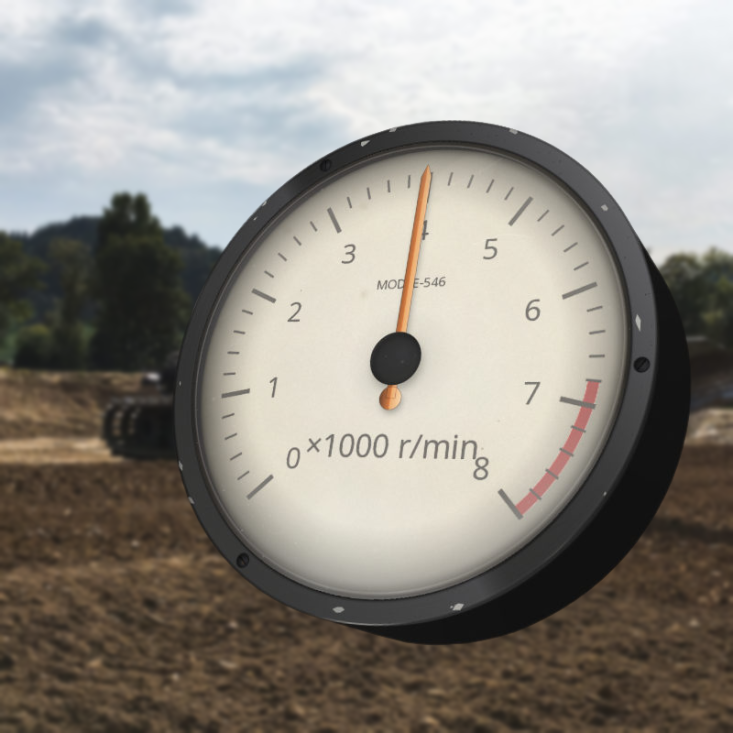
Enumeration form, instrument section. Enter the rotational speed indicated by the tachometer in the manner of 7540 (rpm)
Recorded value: 4000 (rpm)
